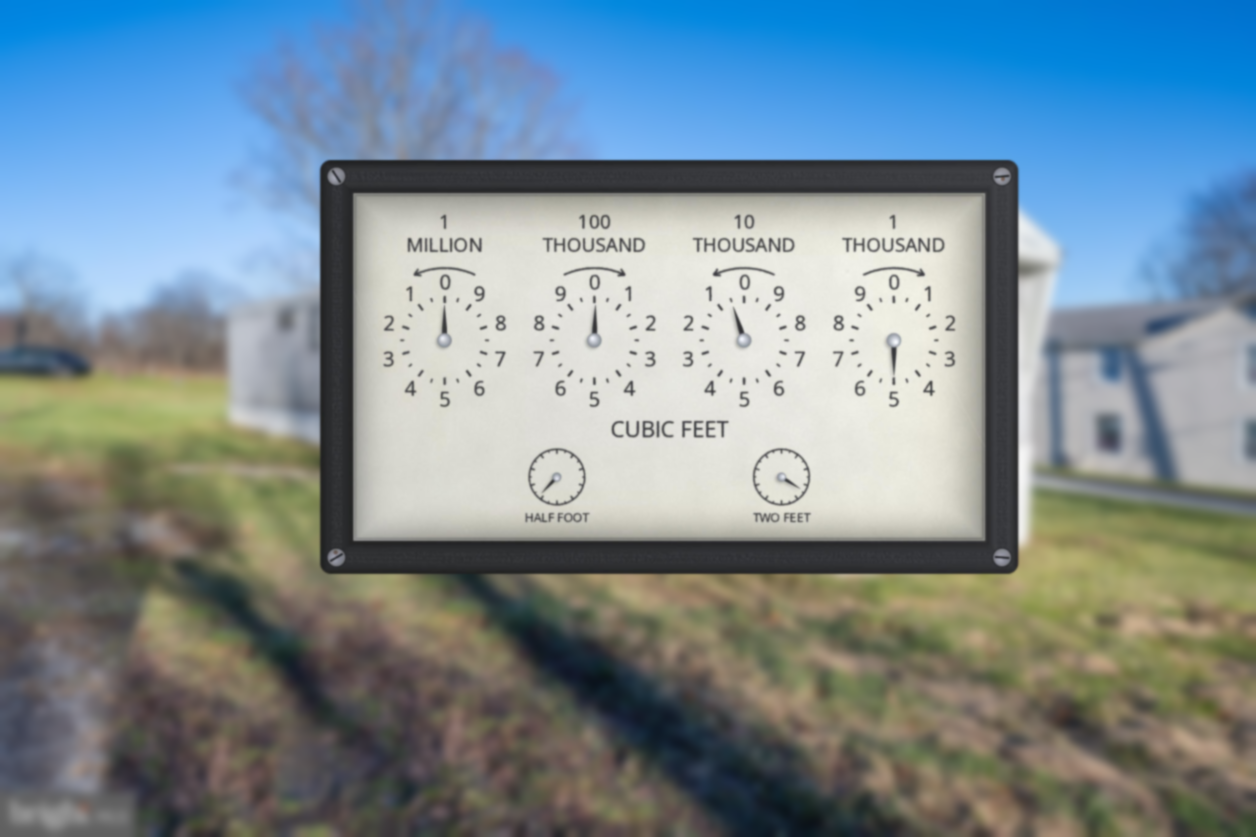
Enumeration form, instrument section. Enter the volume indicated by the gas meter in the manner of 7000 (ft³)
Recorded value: 500 (ft³)
